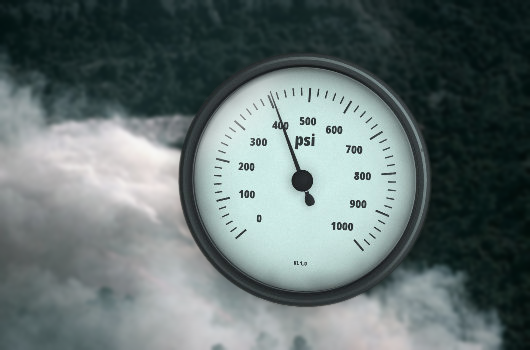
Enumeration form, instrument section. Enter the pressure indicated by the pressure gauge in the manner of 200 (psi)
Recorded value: 410 (psi)
